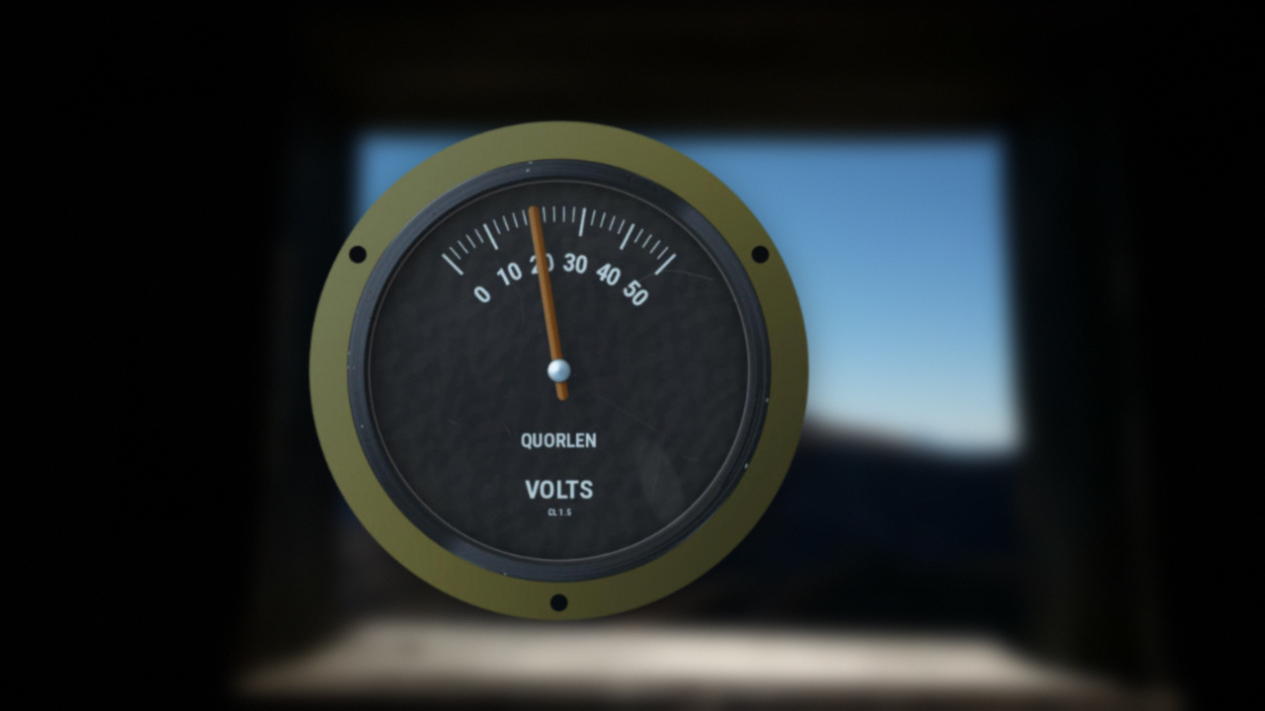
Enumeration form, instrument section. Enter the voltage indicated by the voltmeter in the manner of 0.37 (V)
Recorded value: 20 (V)
